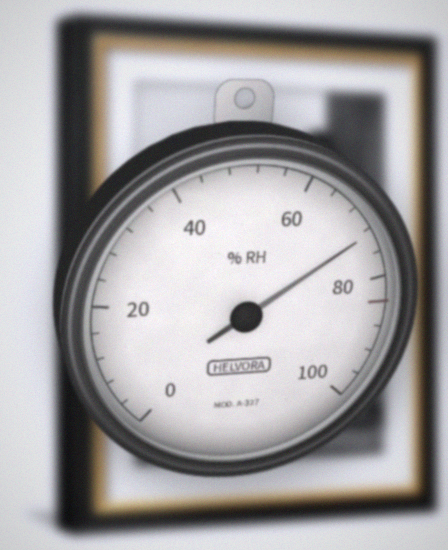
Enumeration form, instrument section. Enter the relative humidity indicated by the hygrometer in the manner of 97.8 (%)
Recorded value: 72 (%)
